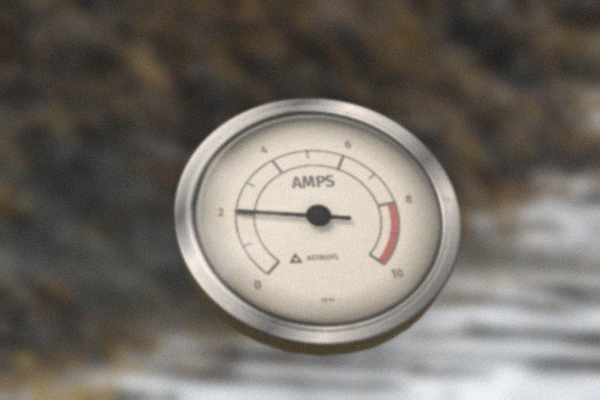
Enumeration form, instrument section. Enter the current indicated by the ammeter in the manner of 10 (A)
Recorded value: 2 (A)
